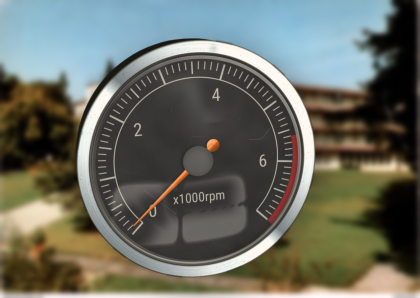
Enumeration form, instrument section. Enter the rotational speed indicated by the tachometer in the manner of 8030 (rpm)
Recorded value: 100 (rpm)
